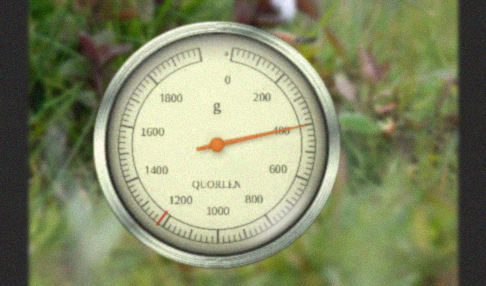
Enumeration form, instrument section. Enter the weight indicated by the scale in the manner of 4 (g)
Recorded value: 400 (g)
